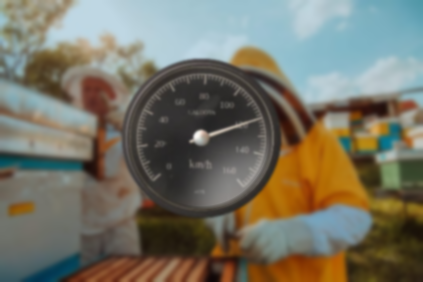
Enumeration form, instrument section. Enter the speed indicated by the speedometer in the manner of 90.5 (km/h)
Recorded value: 120 (km/h)
